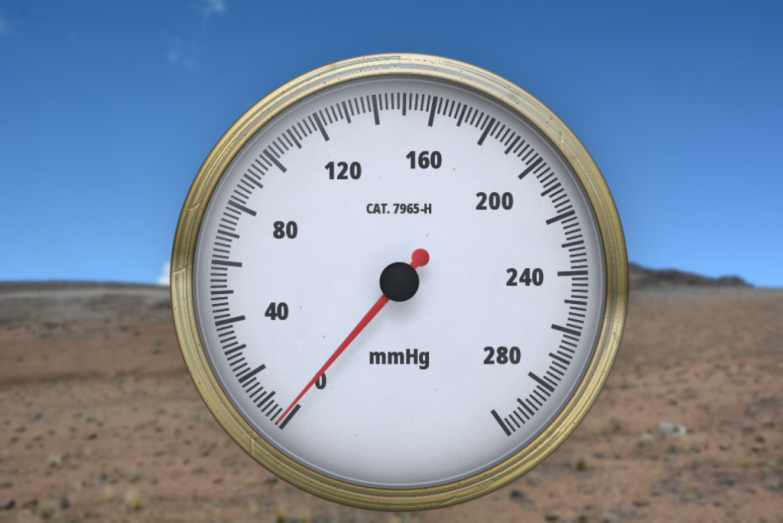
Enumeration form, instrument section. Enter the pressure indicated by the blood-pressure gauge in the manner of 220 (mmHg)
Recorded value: 2 (mmHg)
